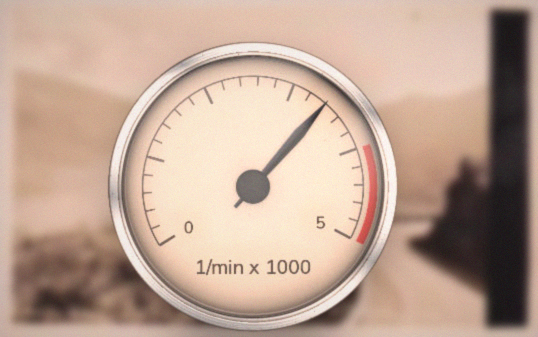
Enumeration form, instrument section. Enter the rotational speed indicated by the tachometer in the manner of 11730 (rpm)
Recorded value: 3400 (rpm)
